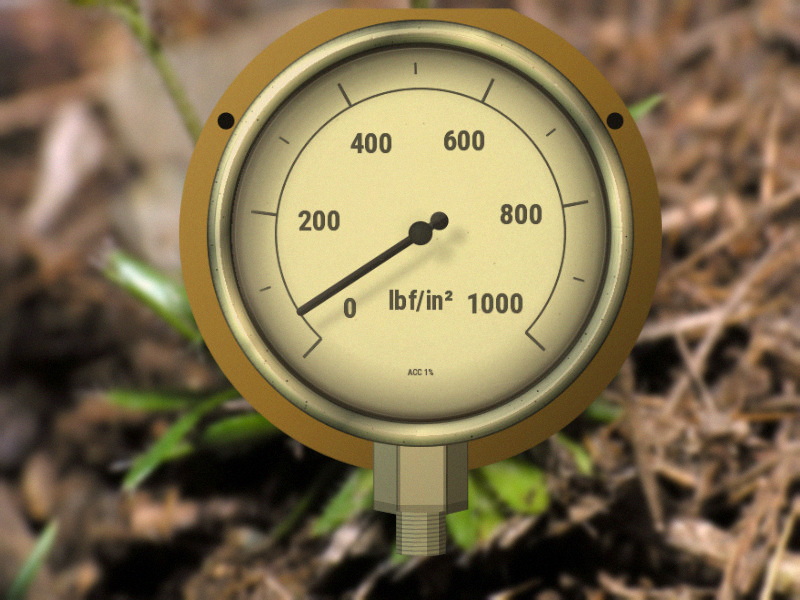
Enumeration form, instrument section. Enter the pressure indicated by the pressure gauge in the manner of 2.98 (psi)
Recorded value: 50 (psi)
